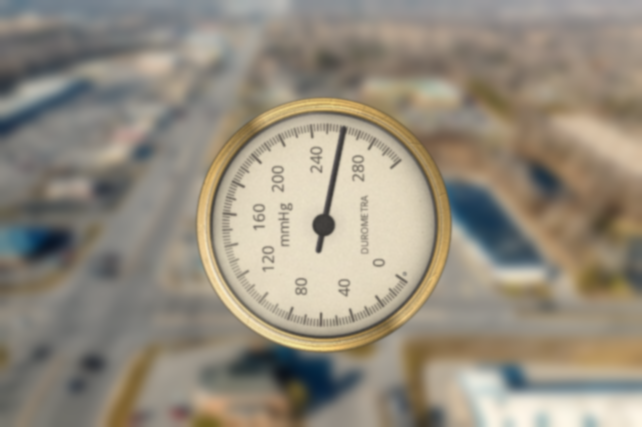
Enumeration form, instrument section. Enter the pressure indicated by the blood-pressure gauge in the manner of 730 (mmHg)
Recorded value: 260 (mmHg)
